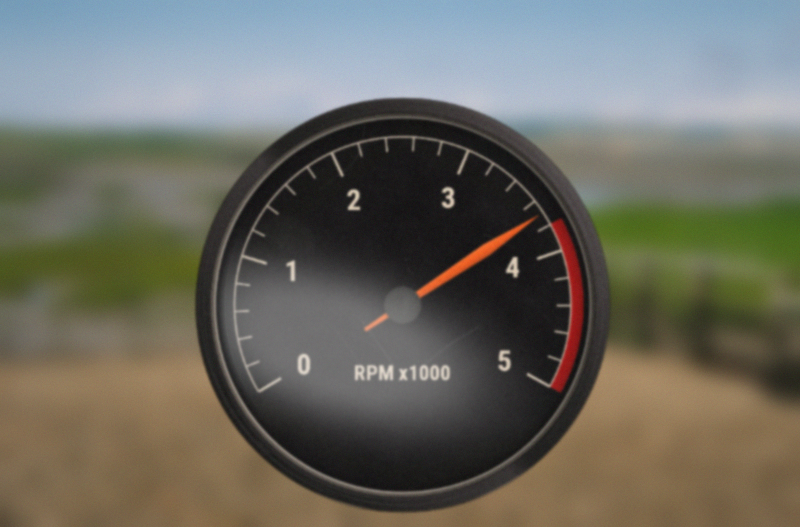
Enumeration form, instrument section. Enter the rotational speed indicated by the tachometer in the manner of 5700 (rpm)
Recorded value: 3700 (rpm)
